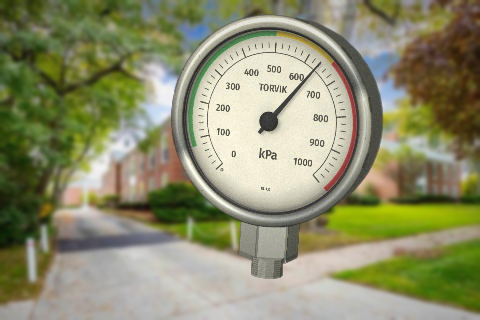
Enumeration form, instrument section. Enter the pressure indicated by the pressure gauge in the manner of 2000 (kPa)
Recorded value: 640 (kPa)
